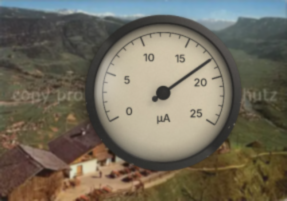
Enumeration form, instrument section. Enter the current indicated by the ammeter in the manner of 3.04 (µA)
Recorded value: 18 (µA)
